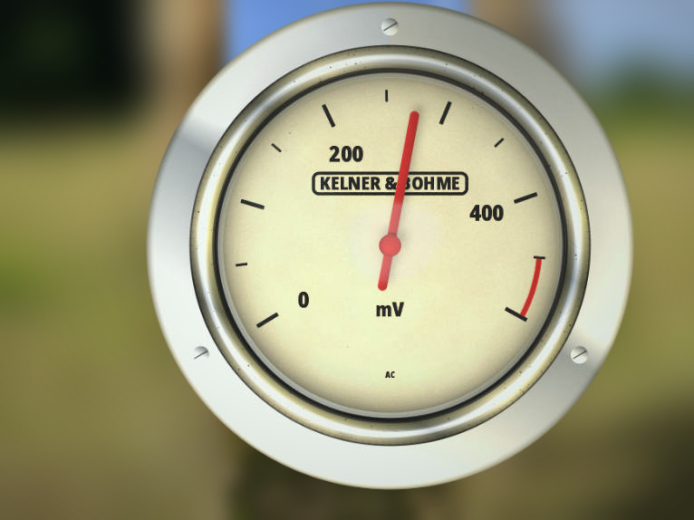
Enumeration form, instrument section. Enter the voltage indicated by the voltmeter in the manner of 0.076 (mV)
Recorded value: 275 (mV)
